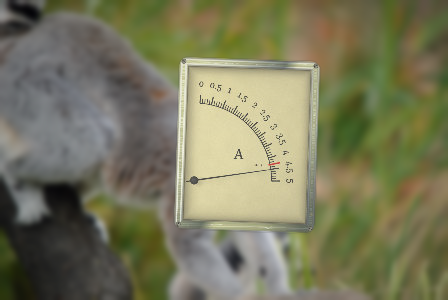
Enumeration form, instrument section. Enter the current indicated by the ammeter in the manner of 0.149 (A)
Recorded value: 4.5 (A)
